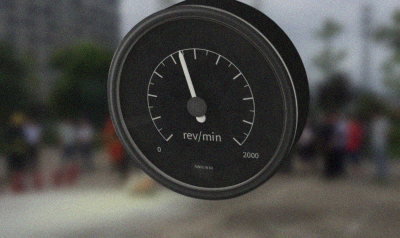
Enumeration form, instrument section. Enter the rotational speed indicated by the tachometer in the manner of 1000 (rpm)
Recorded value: 900 (rpm)
